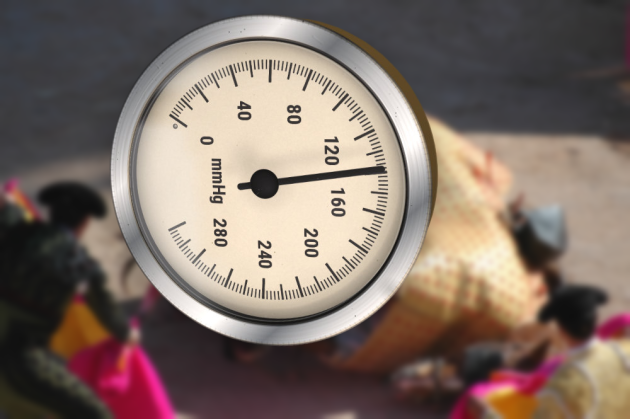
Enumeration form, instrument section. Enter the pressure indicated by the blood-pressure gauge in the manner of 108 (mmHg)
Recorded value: 138 (mmHg)
